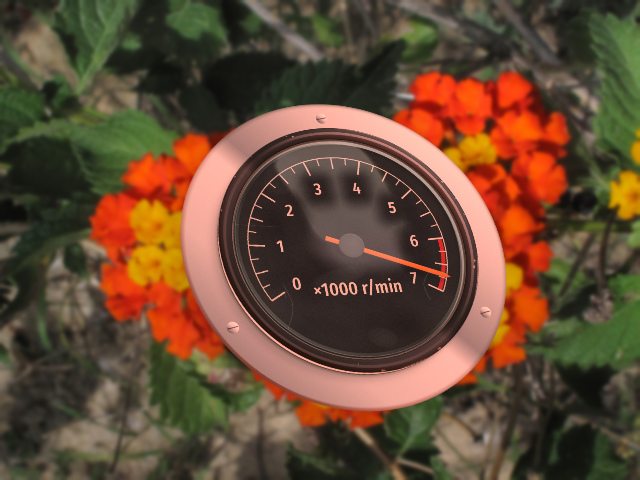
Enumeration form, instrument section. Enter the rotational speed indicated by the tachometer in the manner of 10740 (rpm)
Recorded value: 6750 (rpm)
